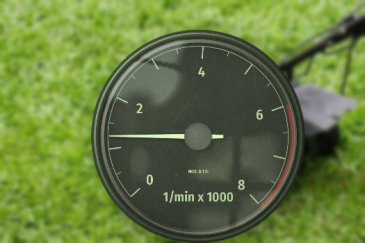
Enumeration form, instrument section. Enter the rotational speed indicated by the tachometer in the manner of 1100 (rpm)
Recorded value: 1250 (rpm)
